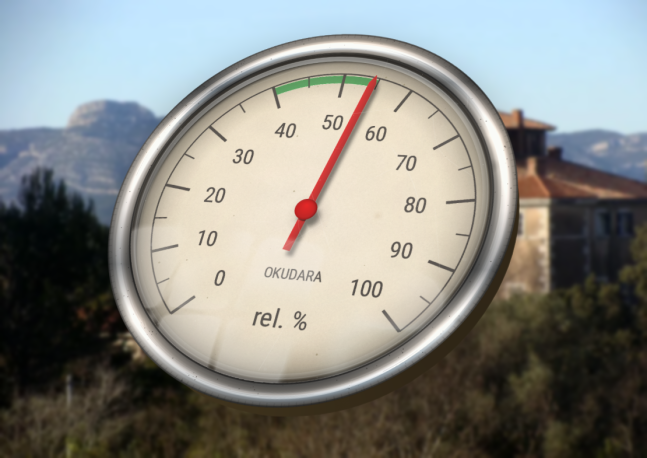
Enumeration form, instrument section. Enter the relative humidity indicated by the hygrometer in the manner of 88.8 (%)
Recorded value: 55 (%)
